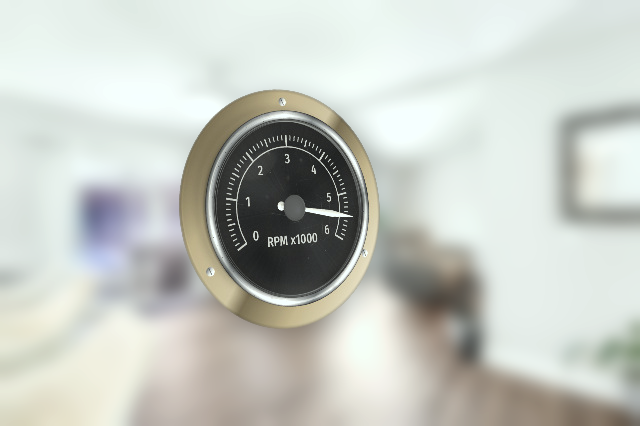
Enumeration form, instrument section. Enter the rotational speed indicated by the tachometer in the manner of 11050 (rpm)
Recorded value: 5500 (rpm)
